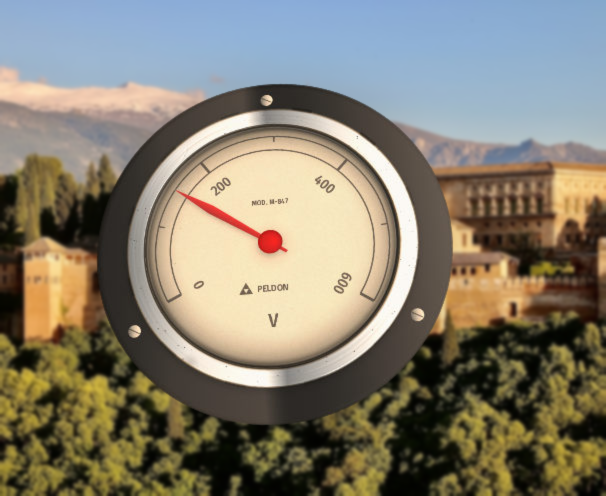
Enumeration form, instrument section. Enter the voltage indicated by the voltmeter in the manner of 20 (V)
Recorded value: 150 (V)
